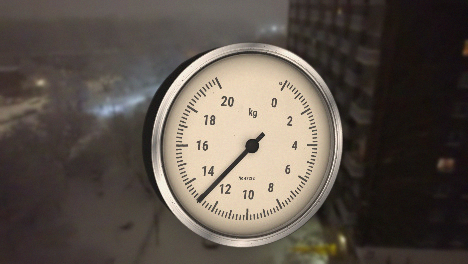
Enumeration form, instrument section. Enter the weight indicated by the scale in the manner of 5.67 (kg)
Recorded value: 13 (kg)
